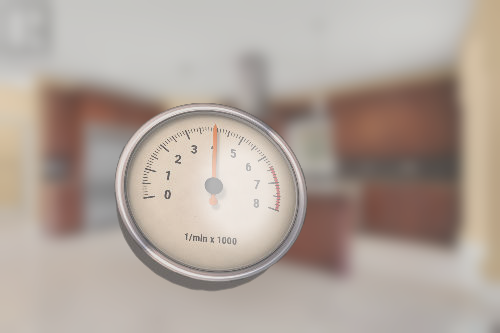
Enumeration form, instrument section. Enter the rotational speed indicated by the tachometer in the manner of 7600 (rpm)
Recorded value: 4000 (rpm)
